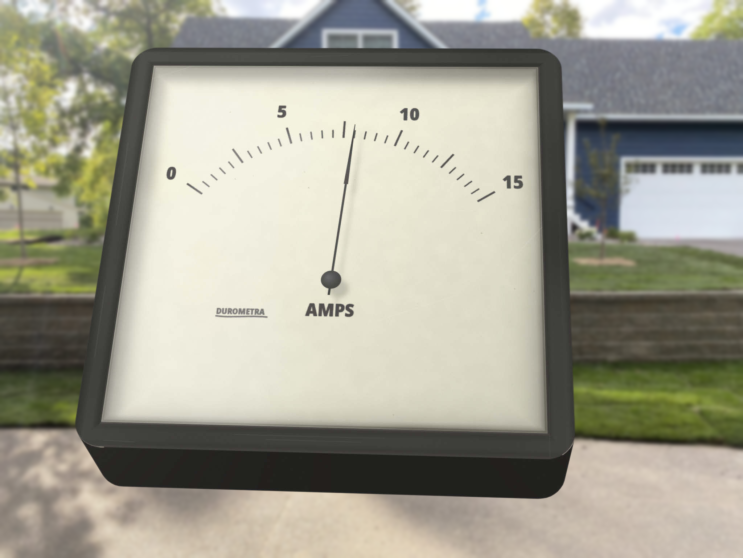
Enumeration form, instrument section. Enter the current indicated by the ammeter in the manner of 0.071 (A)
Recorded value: 8 (A)
